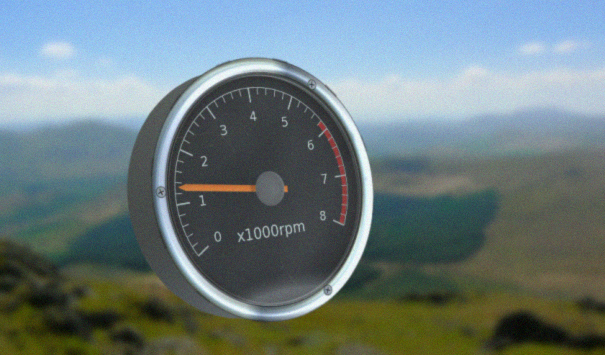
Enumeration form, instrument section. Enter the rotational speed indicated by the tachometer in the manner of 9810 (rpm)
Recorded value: 1300 (rpm)
